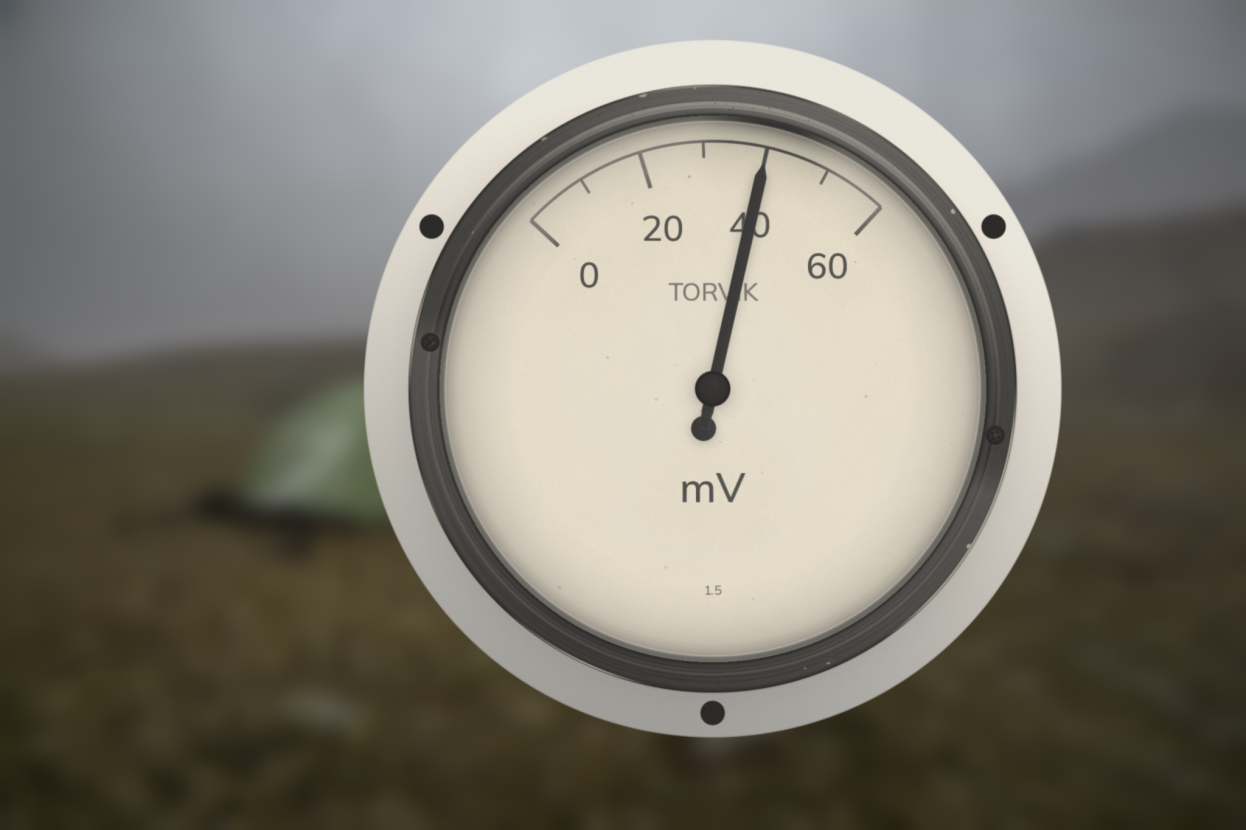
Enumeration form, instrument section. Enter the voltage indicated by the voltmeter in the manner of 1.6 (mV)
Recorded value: 40 (mV)
